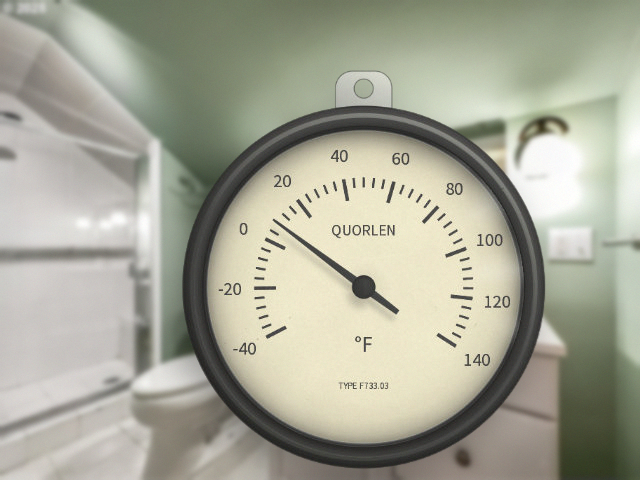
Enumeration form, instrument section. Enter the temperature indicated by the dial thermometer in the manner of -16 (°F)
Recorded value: 8 (°F)
